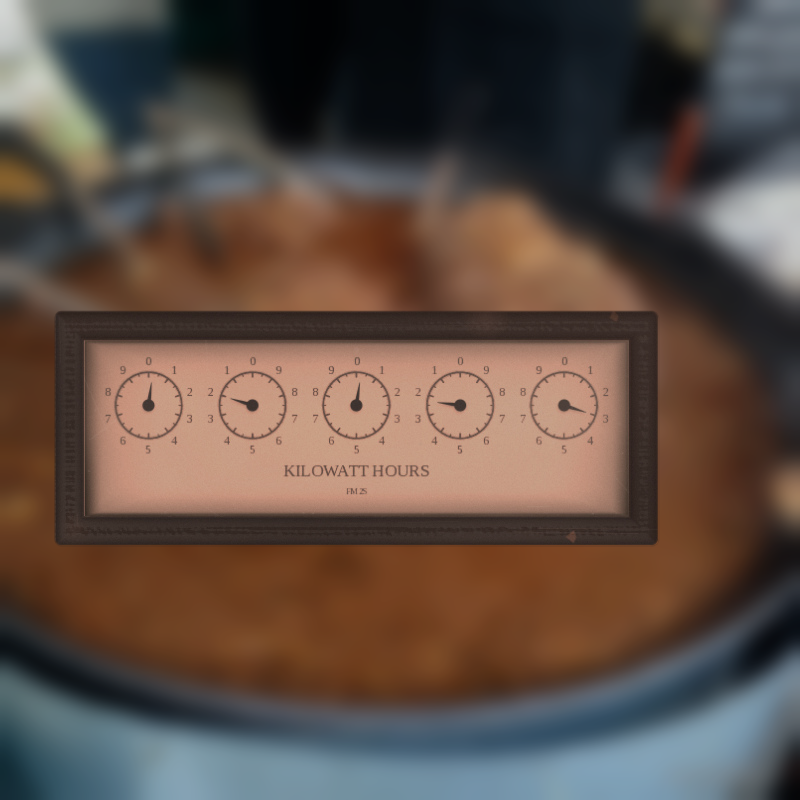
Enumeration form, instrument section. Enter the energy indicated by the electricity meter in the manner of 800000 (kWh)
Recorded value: 2023 (kWh)
